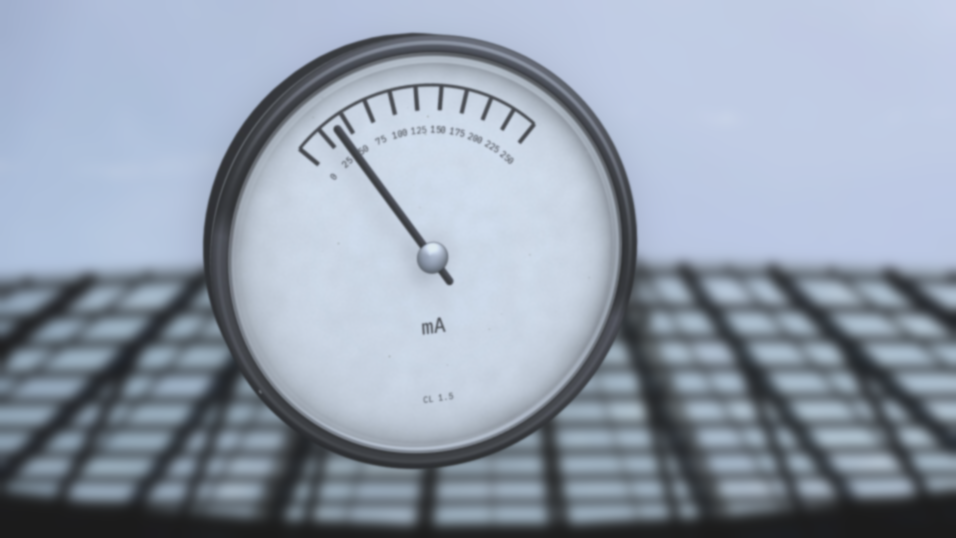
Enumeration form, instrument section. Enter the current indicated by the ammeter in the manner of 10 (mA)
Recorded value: 37.5 (mA)
